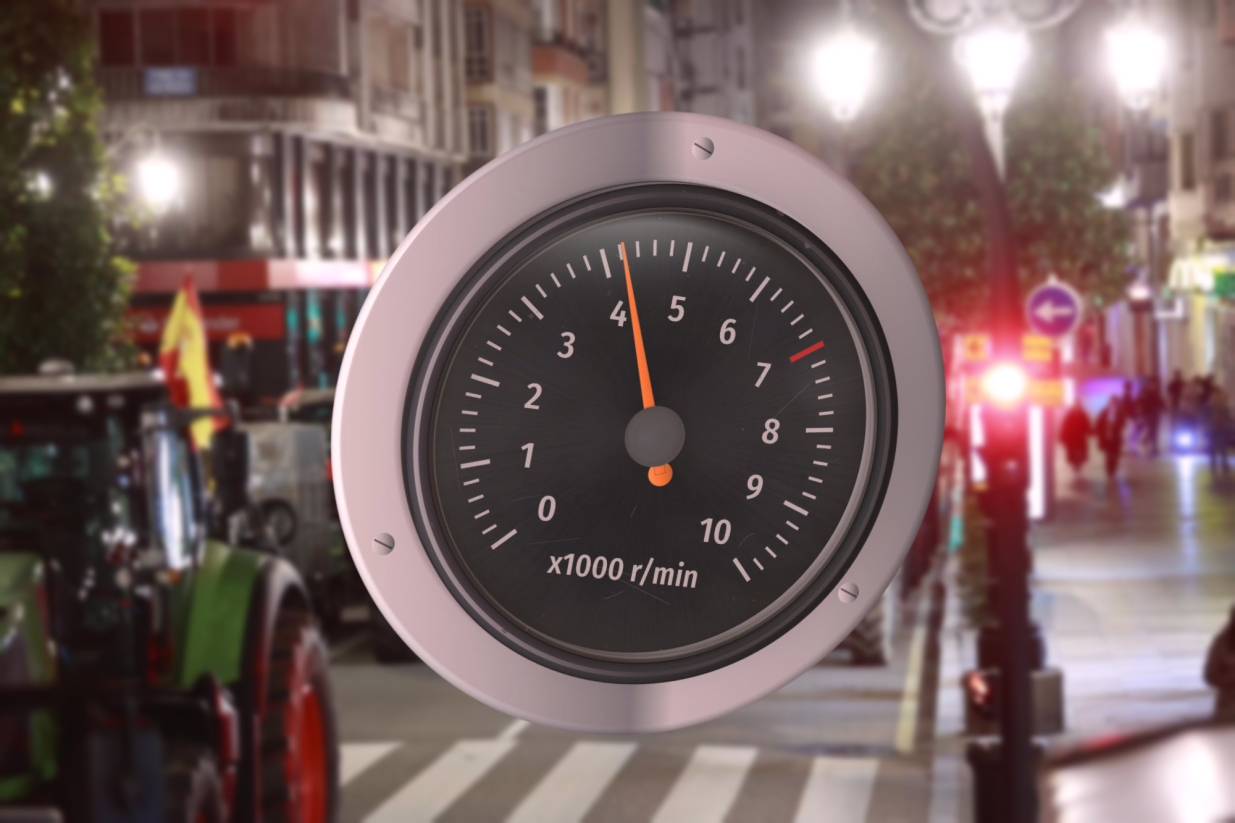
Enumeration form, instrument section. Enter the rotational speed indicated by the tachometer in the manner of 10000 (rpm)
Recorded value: 4200 (rpm)
